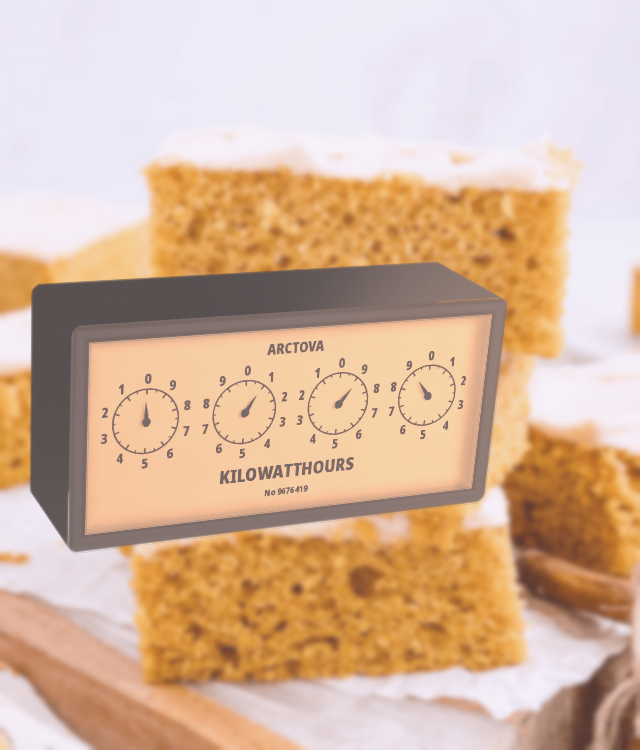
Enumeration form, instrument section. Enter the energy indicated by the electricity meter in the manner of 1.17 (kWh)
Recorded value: 89 (kWh)
